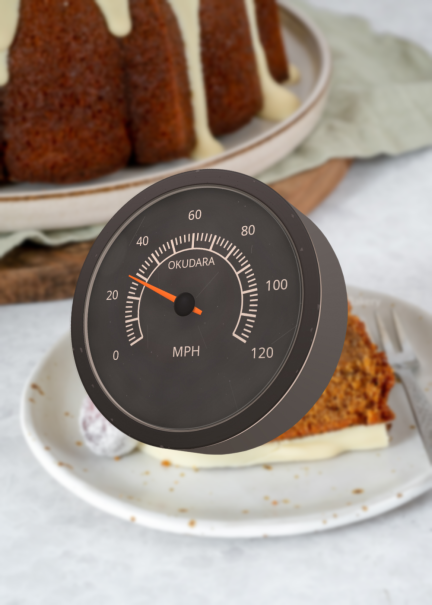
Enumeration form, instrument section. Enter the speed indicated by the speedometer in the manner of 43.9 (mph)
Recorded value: 28 (mph)
